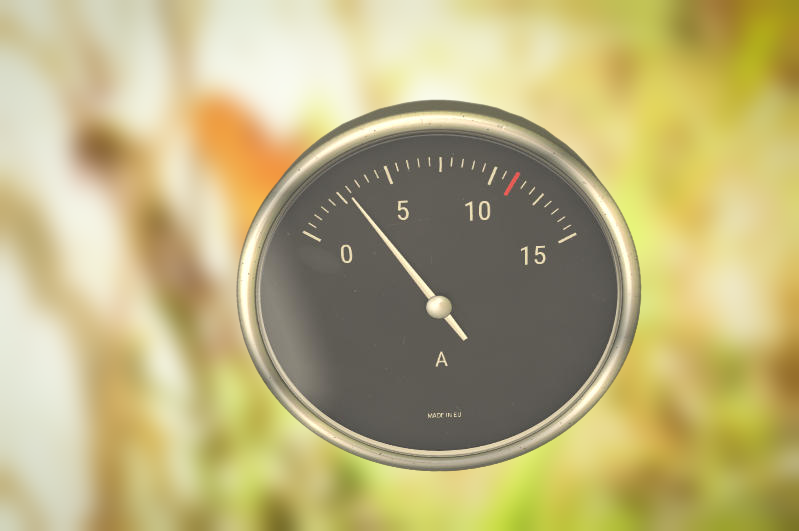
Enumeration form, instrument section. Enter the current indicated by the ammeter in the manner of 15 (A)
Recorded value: 3 (A)
